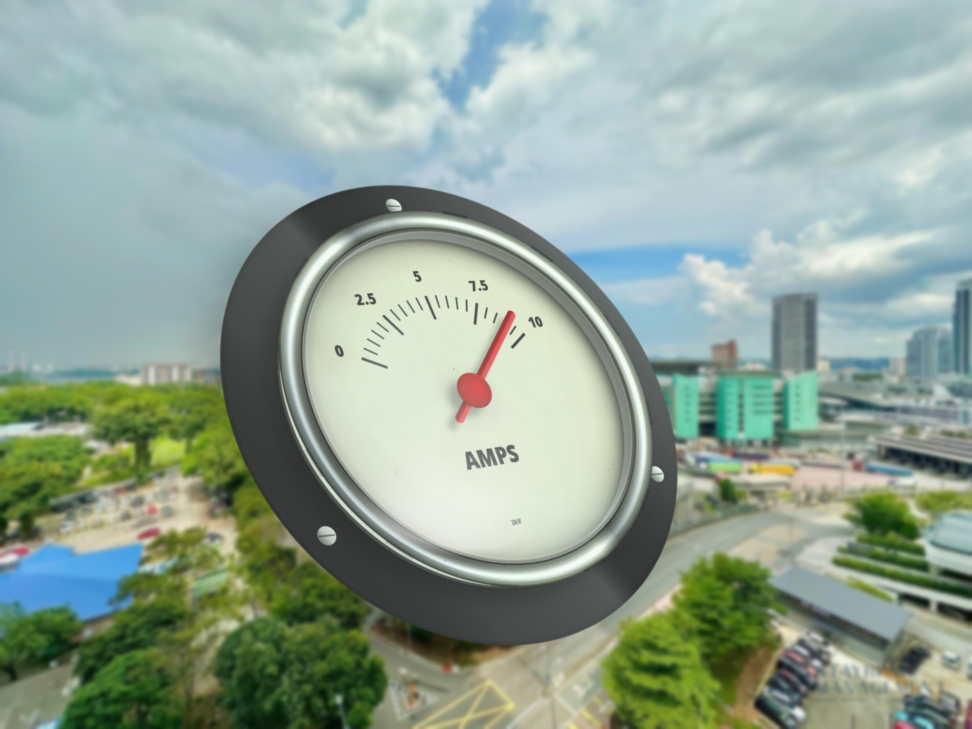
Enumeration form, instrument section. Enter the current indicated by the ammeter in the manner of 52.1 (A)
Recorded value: 9 (A)
